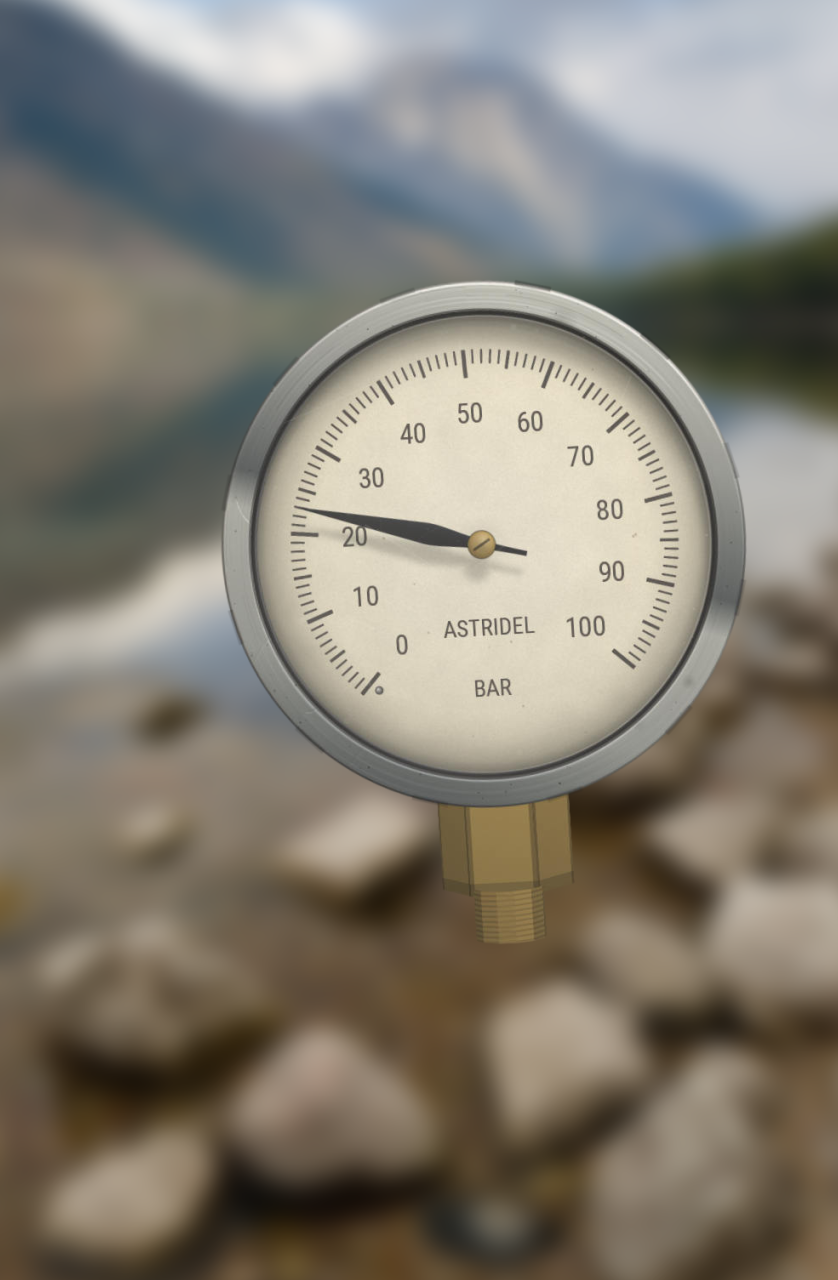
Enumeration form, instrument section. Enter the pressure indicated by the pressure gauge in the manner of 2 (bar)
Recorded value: 23 (bar)
